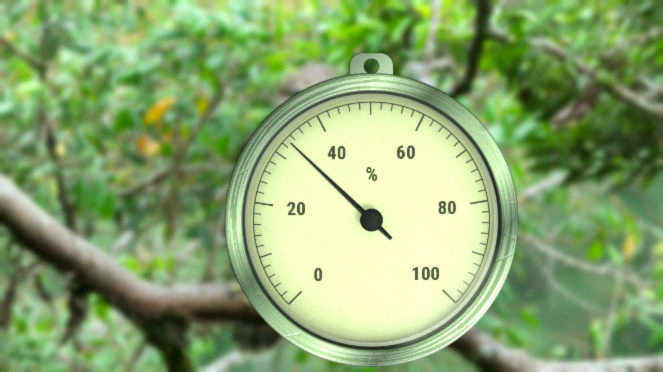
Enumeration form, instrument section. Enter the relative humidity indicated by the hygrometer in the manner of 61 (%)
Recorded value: 33 (%)
